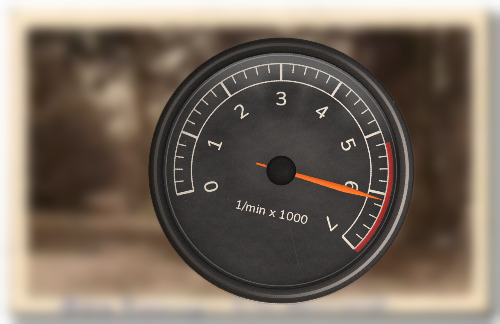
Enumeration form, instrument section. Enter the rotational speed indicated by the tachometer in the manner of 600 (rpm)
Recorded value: 6100 (rpm)
